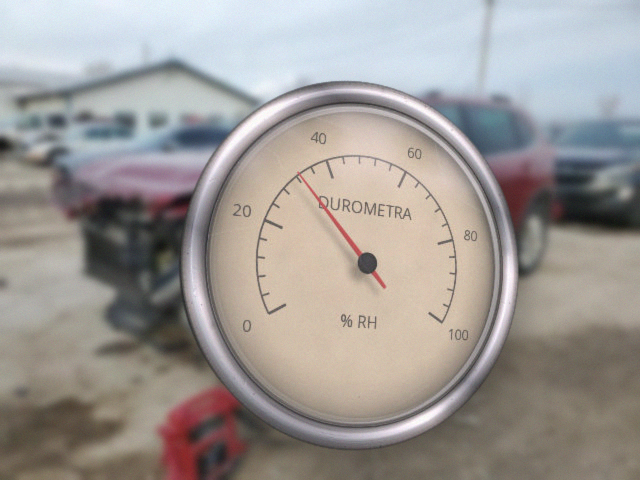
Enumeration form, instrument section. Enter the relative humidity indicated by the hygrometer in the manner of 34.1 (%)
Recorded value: 32 (%)
